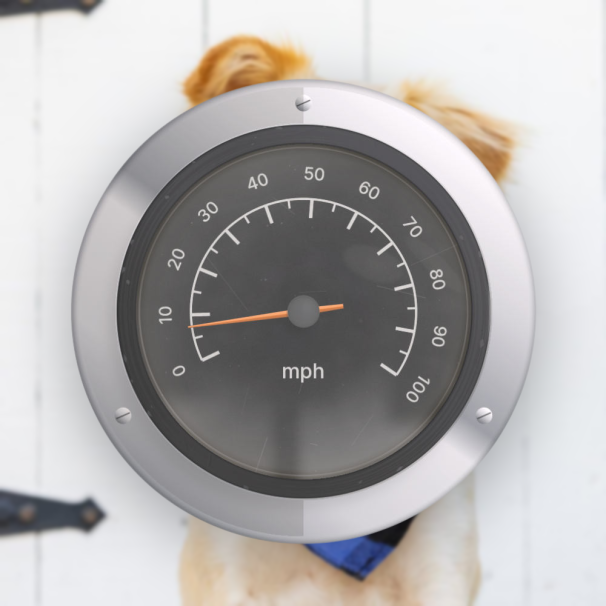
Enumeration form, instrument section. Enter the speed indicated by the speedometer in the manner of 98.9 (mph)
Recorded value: 7.5 (mph)
